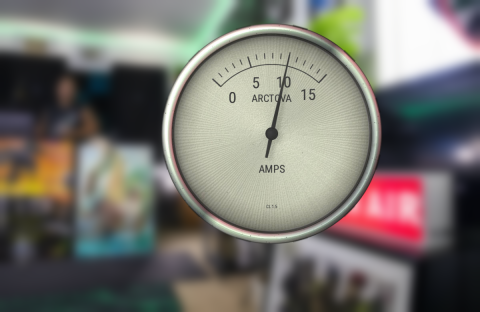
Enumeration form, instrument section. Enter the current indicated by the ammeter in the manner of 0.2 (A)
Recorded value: 10 (A)
